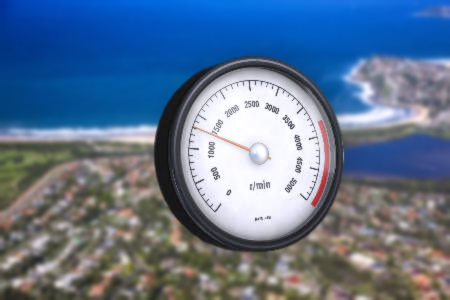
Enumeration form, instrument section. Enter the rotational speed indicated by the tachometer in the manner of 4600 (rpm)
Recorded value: 1300 (rpm)
